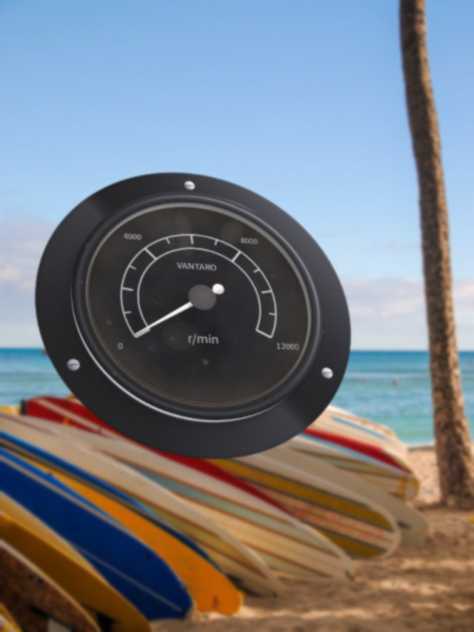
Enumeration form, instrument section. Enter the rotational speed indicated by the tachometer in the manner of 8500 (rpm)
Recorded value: 0 (rpm)
